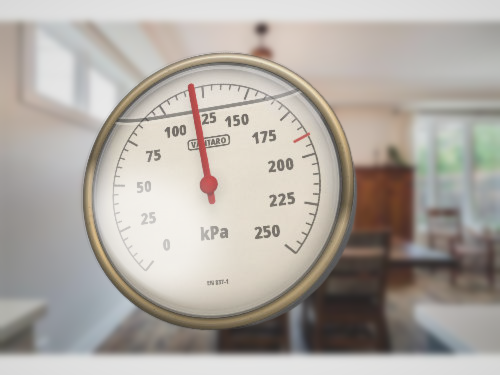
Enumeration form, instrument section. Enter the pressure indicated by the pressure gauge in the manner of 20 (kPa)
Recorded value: 120 (kPa)
